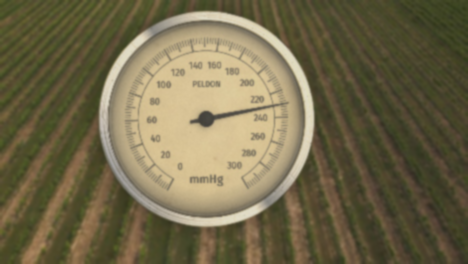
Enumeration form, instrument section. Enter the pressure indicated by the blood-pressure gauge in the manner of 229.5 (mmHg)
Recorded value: 230 (mmHg)
